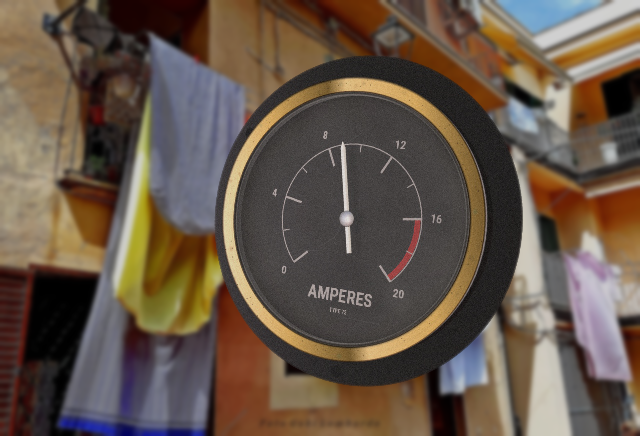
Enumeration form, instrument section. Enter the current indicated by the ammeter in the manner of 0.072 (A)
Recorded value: 9 (A)
